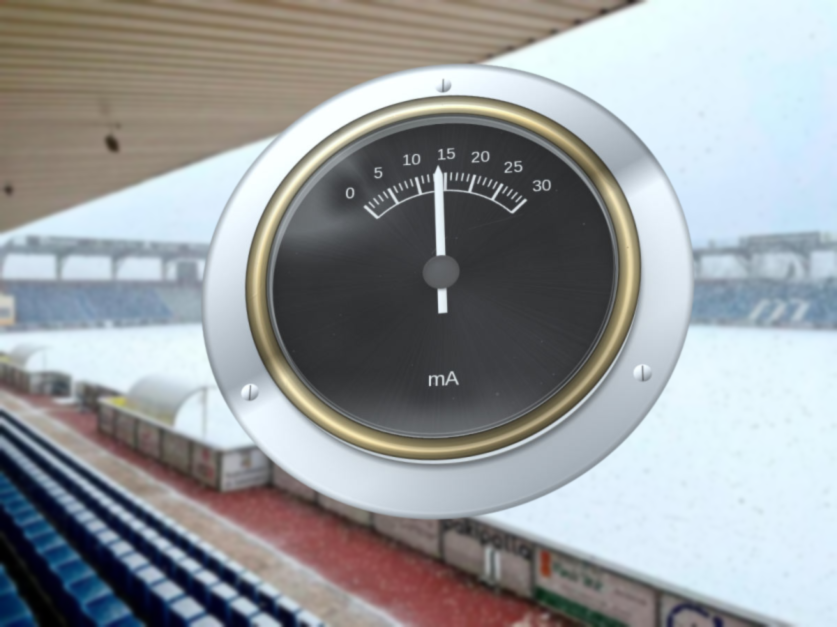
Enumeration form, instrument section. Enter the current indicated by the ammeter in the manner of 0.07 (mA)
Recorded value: 14 (mA)
